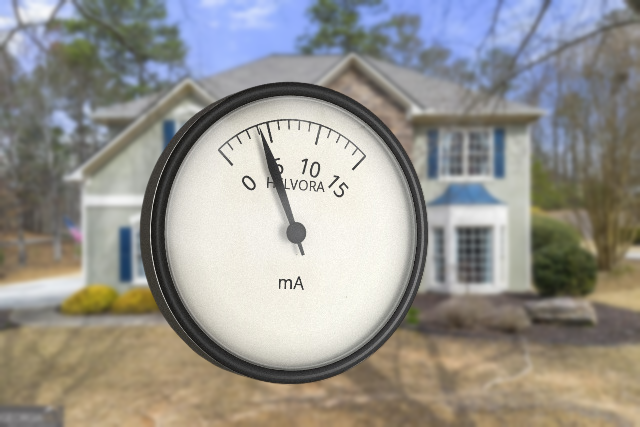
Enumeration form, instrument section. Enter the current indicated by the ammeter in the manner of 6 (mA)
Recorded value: 4 (mA)
